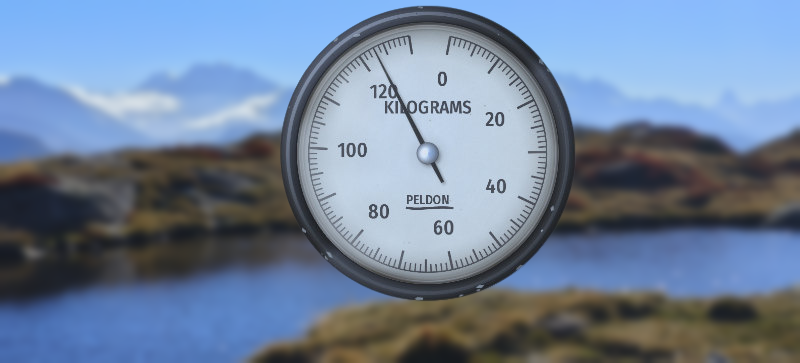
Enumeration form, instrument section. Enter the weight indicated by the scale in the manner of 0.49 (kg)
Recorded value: 123 (kg)
